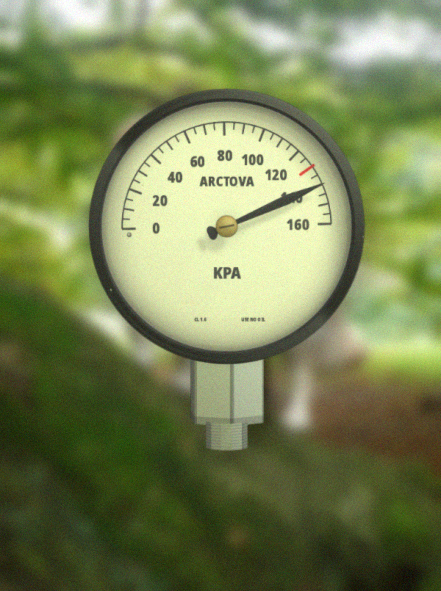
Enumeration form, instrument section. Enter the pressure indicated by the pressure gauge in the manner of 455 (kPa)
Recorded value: 140 (kPa)
